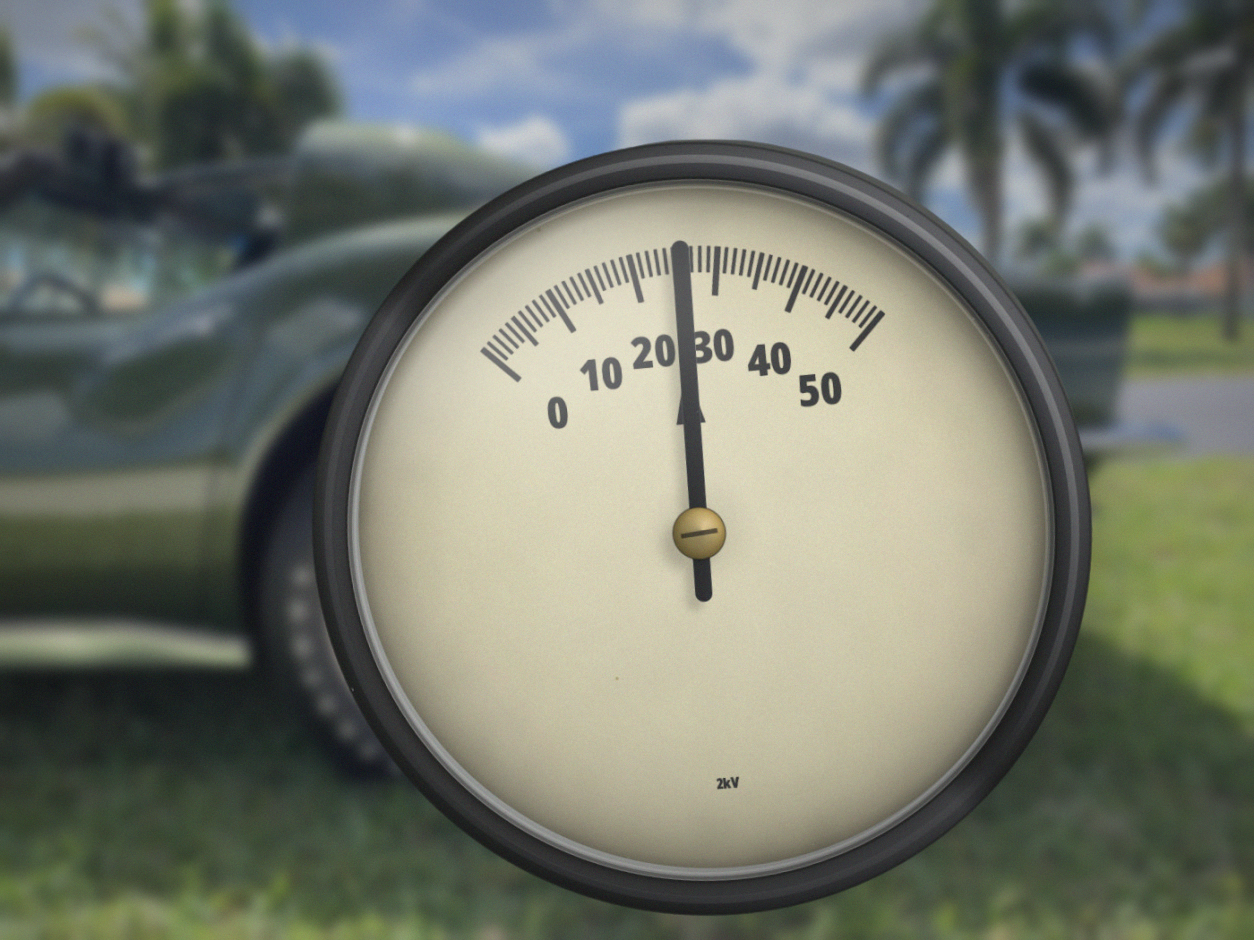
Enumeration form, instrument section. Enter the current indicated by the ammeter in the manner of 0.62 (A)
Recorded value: 26 (A)
